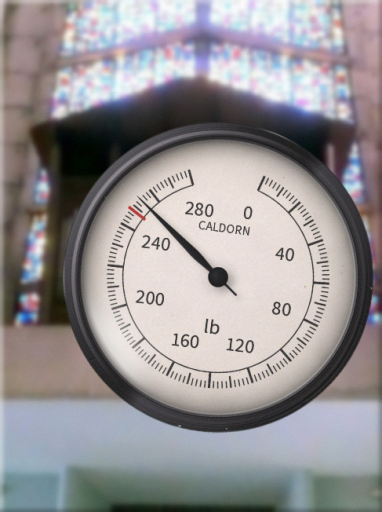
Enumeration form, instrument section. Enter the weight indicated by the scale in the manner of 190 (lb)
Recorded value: 254 (lb)
